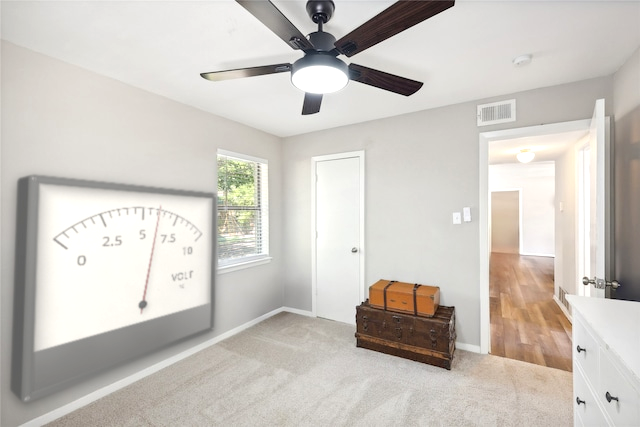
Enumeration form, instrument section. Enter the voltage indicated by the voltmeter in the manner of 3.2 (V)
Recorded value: 6 (V)
